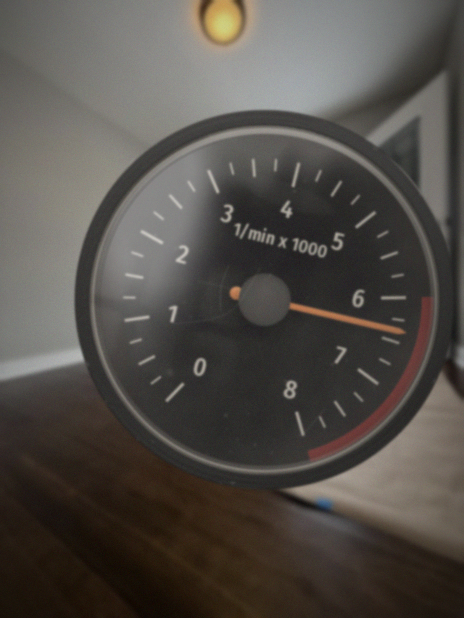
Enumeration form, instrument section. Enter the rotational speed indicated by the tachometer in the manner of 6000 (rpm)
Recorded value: 6375 (rpm)
